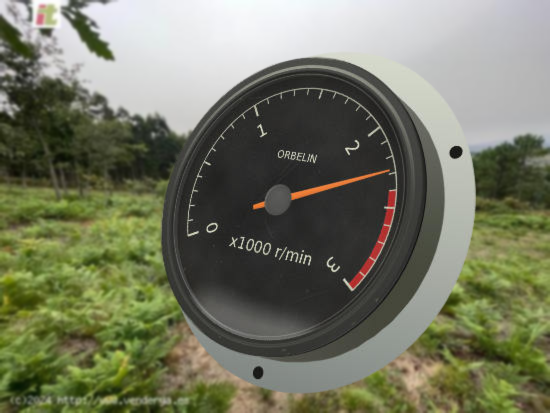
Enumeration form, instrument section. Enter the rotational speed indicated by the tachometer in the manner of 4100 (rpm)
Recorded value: 2300 (rpm)
